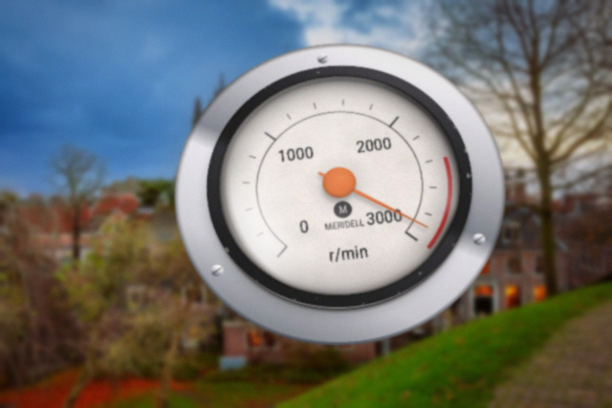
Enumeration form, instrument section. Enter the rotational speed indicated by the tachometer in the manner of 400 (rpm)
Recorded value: 2900 (rpm)
